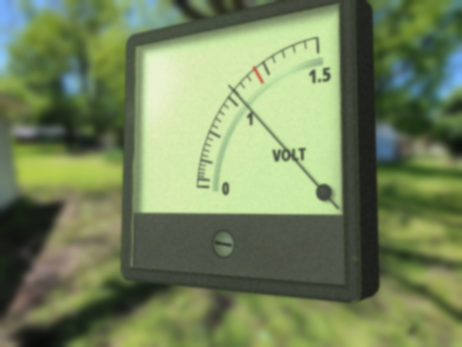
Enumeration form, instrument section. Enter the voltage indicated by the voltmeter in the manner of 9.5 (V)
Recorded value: 1.05 (V)
